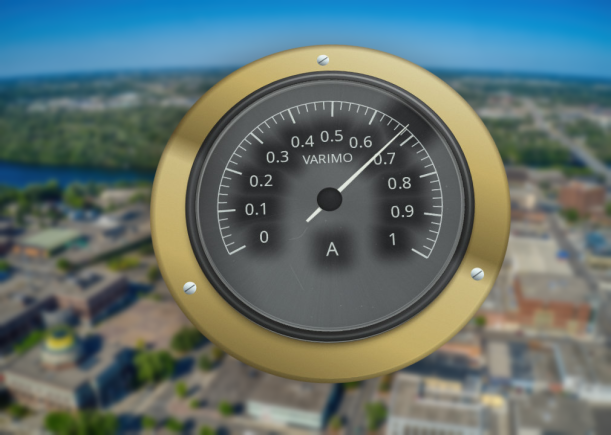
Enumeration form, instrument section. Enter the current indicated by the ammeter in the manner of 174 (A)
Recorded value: 0.68 (A)
